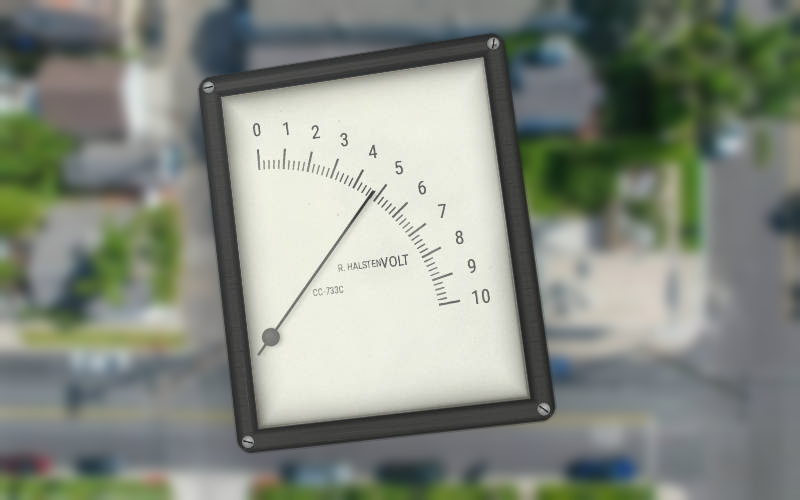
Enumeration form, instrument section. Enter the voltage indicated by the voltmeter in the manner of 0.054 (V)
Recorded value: 4.8 (V)
